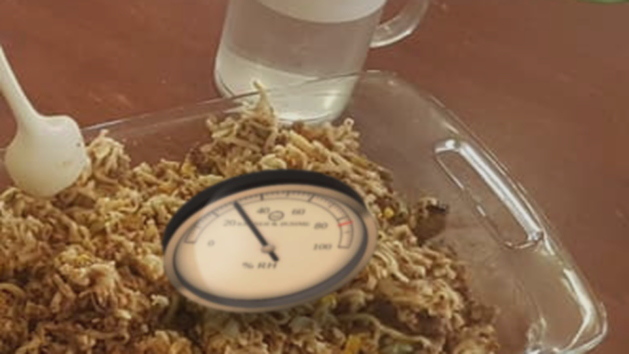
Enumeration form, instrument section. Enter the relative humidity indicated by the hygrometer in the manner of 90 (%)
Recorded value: 30 (%)
